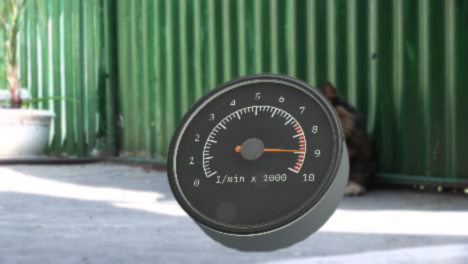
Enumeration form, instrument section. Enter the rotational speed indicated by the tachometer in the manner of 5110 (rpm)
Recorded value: 9000 (rpm)
